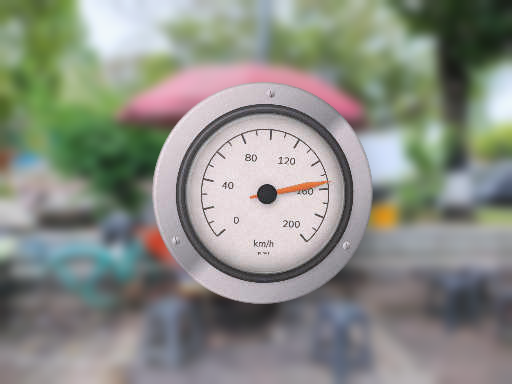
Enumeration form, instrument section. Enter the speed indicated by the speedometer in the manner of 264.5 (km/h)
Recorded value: 155 (km/h)
